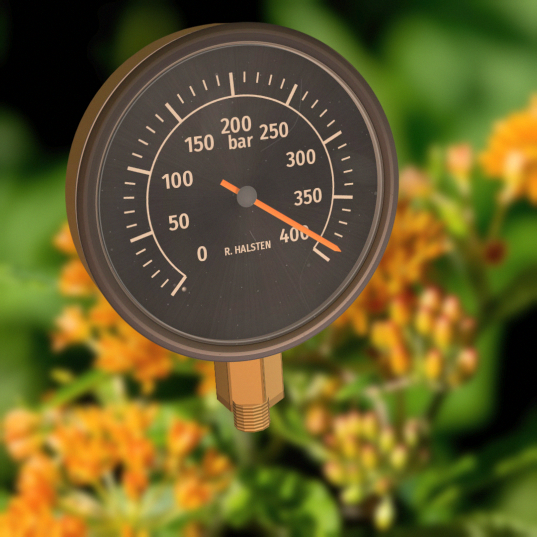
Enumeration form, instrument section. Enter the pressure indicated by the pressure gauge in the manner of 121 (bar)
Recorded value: 390 (bar)
